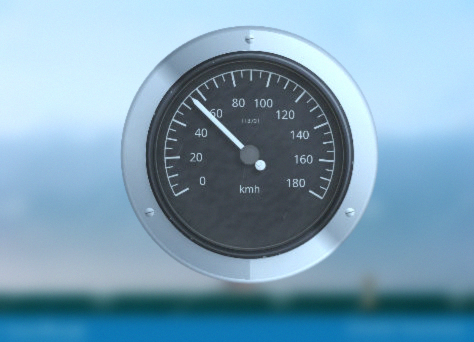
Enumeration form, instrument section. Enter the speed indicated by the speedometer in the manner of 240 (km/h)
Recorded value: 55 (km/h)
